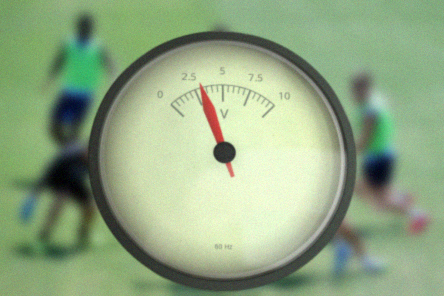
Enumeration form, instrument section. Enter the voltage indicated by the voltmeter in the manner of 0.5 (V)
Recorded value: 3 (V)
